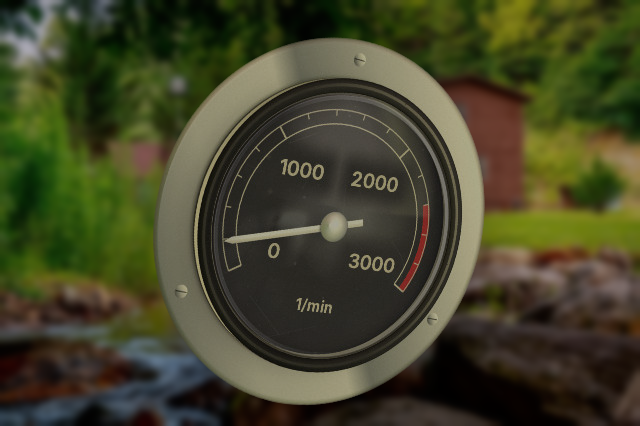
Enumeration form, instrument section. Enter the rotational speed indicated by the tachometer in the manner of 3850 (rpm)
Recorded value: 200 (rpm)
